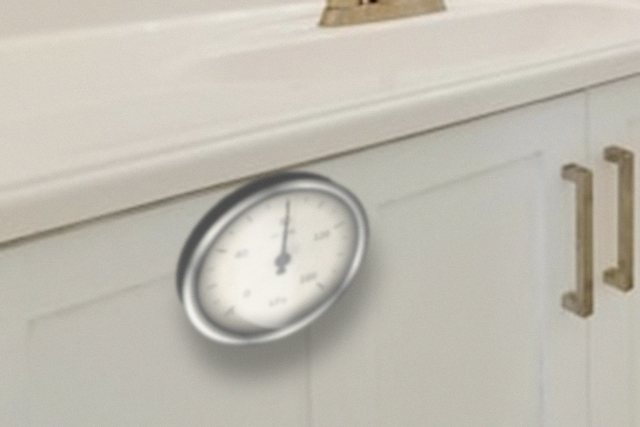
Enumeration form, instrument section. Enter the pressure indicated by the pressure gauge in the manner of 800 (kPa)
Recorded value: 80 (kPa)
